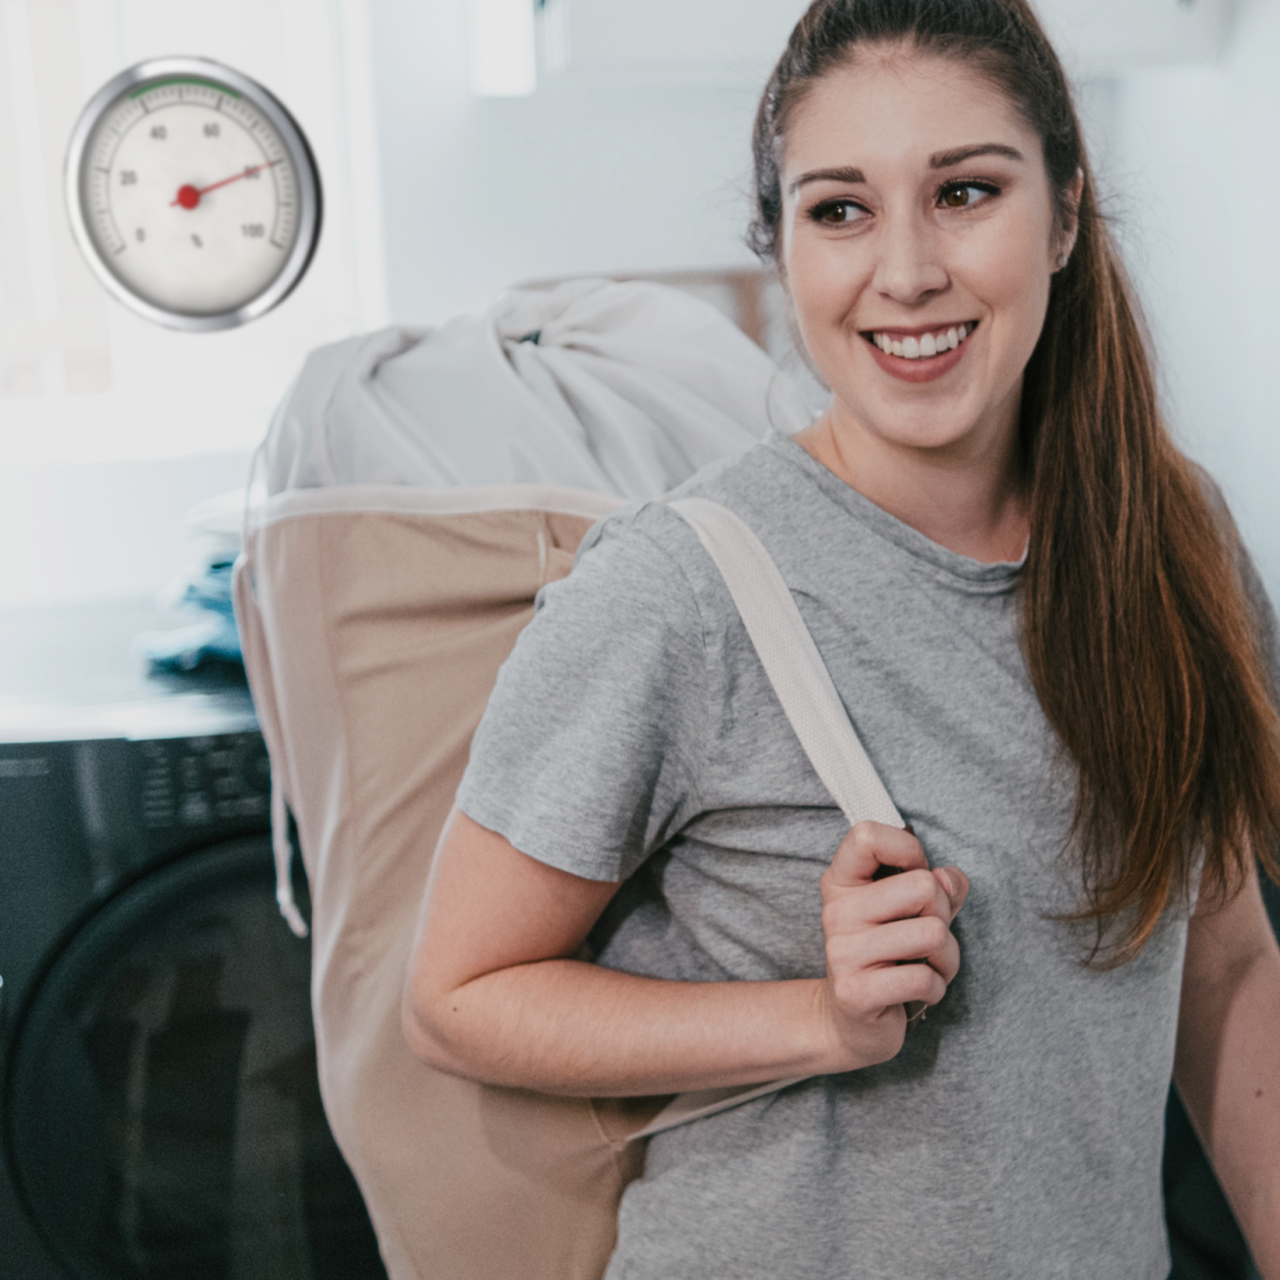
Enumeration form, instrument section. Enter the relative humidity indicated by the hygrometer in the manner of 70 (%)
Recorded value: 80 (%)
